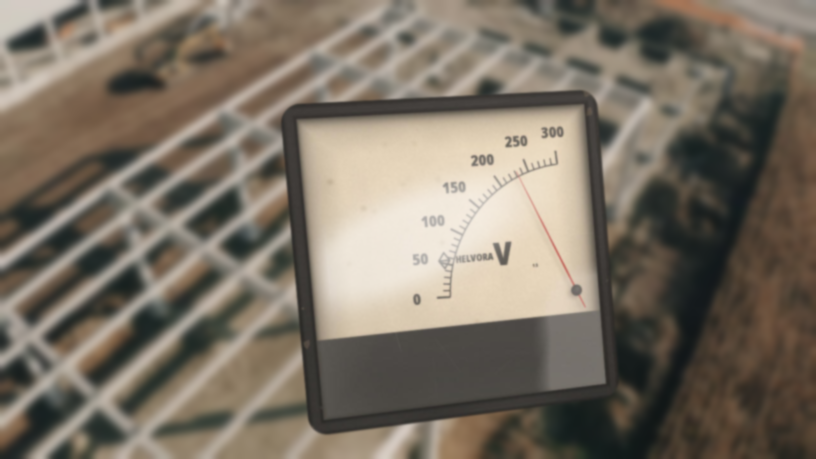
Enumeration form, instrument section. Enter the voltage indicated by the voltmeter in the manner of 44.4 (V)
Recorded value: 230 (V)
